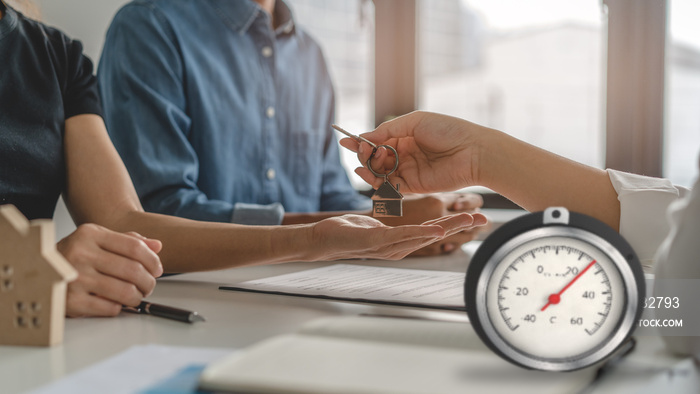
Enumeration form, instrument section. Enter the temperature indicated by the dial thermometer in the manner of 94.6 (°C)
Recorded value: 25 (°C)
